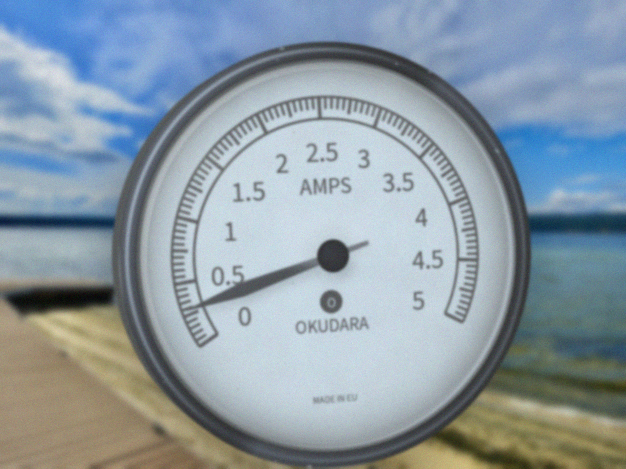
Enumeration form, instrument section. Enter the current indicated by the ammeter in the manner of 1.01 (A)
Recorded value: 0.3 (A)
